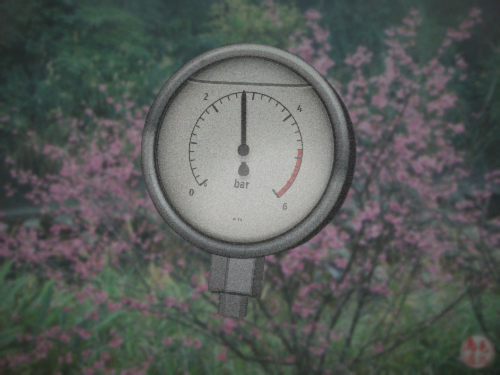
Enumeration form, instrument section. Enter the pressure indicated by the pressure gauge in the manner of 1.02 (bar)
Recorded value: 2.8 (bar)
